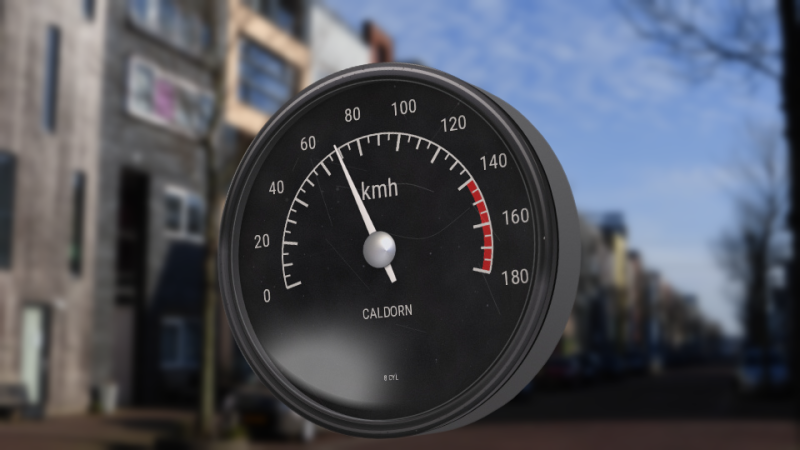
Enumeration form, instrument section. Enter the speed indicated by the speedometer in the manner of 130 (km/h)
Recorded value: 70 (km/h)
